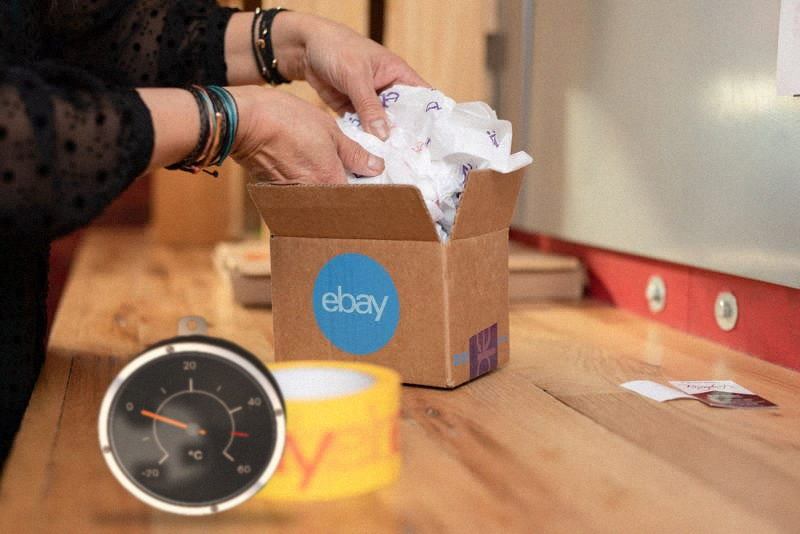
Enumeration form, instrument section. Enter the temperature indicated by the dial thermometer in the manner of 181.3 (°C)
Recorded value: 0 (°C)
